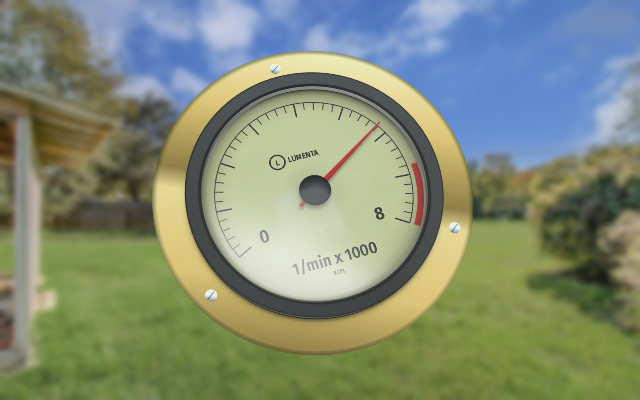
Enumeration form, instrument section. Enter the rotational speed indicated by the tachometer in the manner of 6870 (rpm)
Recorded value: 5800 (rpm)
